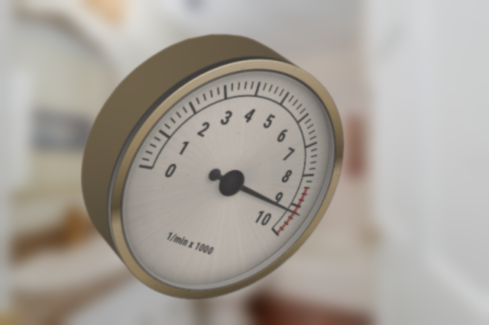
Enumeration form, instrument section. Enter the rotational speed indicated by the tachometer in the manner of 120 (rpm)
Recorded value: 9200 (rpm)
